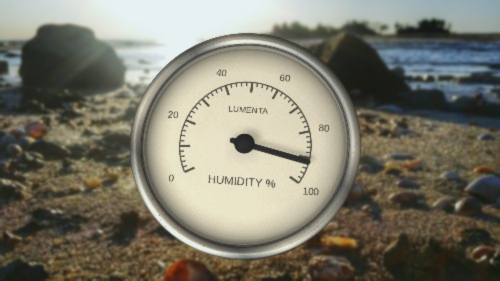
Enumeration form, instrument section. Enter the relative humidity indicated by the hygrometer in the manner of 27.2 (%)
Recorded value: 92 (%)
